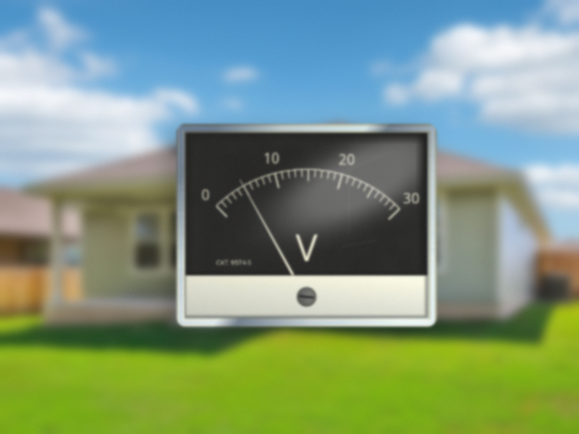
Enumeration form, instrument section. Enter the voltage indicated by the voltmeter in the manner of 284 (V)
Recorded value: 5 (V)
